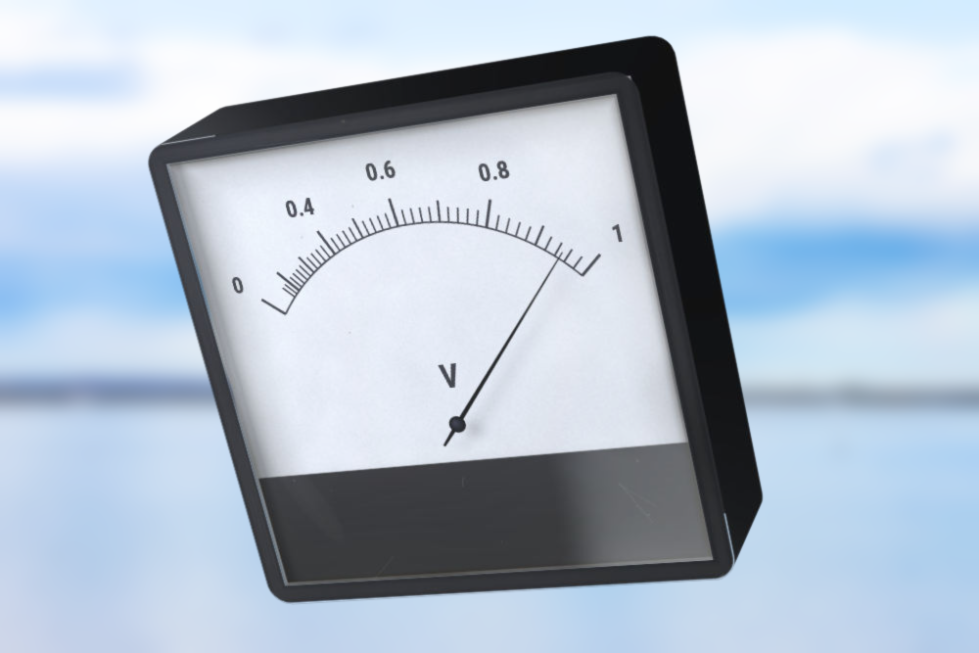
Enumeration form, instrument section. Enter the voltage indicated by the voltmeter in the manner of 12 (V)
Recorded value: 0.95 (V)
